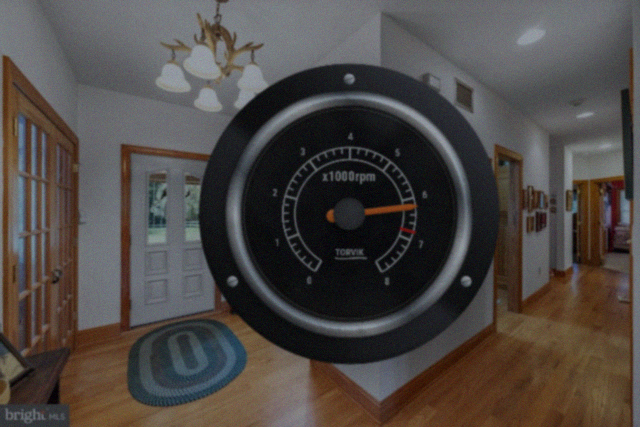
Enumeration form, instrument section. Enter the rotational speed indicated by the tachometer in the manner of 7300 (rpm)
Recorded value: 6200 (rpm)
